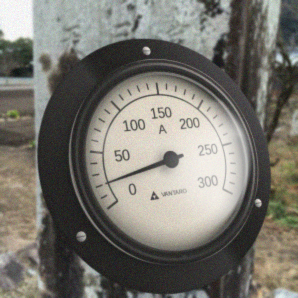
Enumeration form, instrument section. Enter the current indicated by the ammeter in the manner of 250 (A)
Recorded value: 20 (A)
